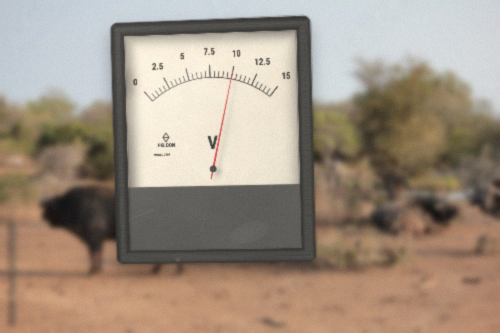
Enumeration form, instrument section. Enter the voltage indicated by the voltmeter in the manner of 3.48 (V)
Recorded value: 10 (V)
